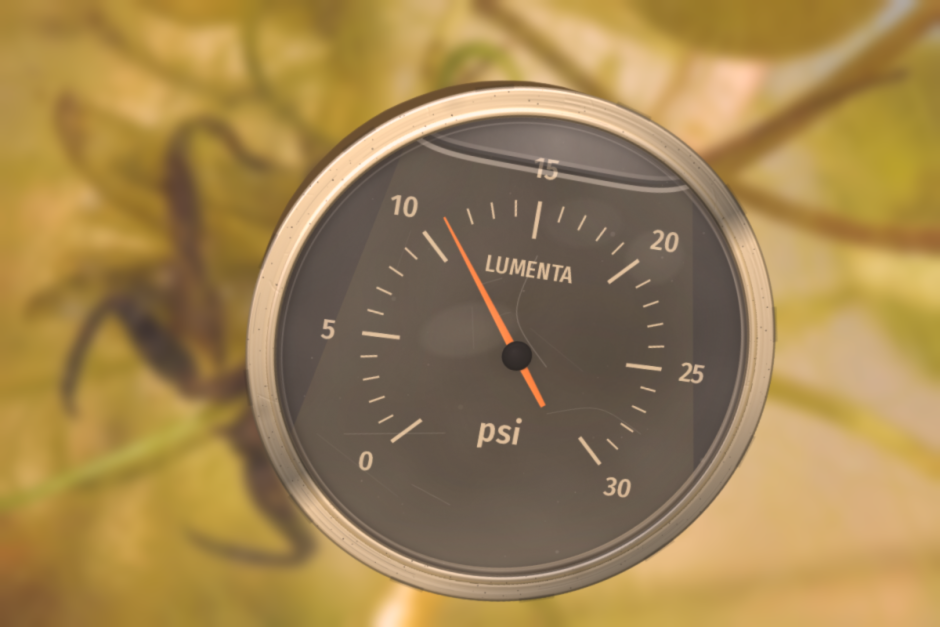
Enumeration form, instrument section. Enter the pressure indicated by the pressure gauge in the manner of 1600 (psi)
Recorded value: 11 (psi)
